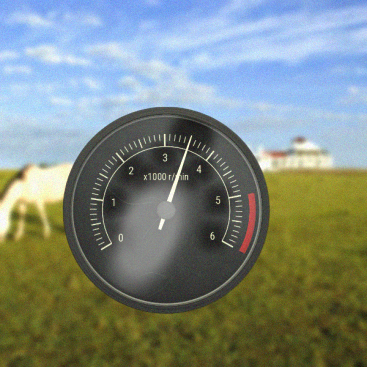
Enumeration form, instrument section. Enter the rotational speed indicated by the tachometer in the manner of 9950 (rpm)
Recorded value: 3500 (rpm)
